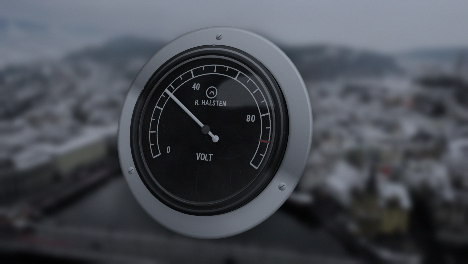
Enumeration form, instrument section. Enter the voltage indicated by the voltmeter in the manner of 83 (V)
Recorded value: 27.5 (V)
